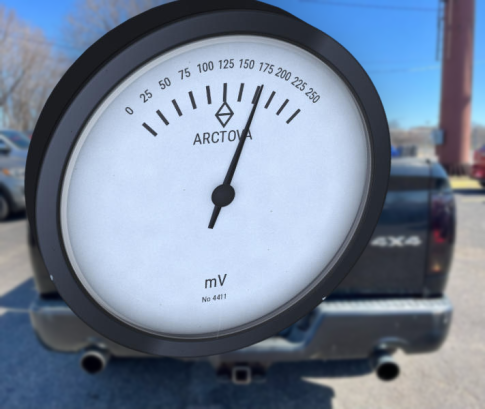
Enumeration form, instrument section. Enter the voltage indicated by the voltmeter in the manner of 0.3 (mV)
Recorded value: 175 (mV)
